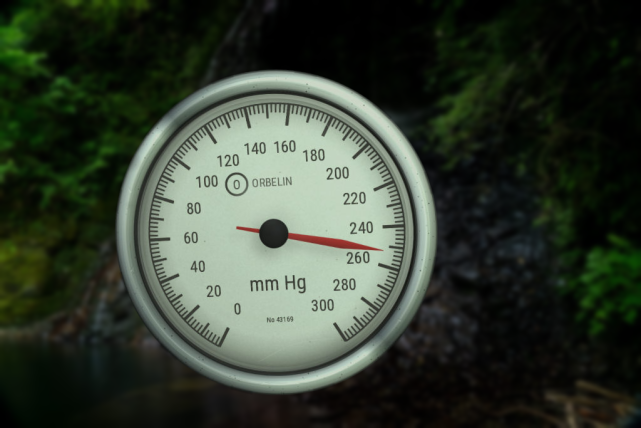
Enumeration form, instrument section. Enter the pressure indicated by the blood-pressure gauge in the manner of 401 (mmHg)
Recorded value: 252 (mmHg)
